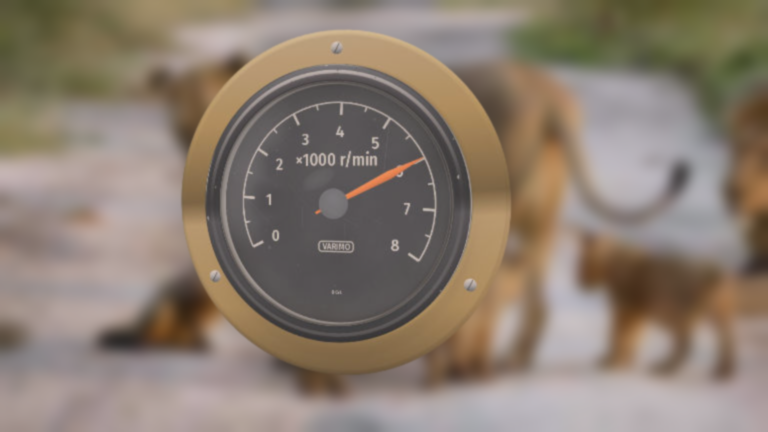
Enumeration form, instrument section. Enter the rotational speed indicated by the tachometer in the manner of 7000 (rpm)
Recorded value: 6000 (rpm)
